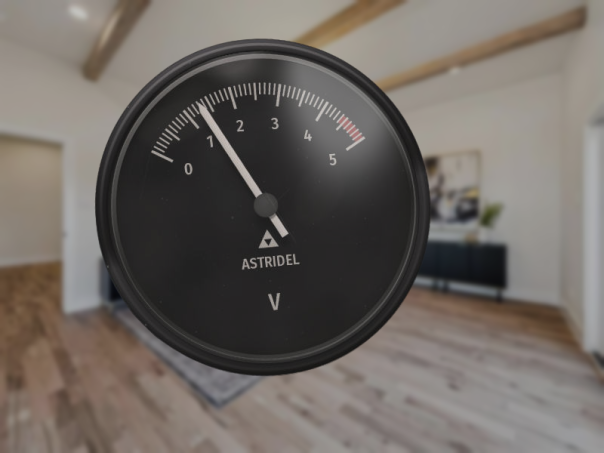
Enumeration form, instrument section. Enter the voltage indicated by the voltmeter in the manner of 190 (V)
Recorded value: 1.3 (V)
